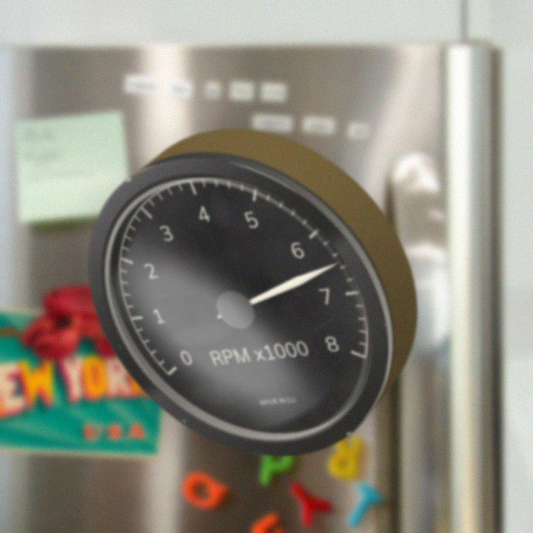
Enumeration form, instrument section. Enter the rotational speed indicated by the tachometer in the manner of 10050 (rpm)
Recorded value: 6500 (rpm)
